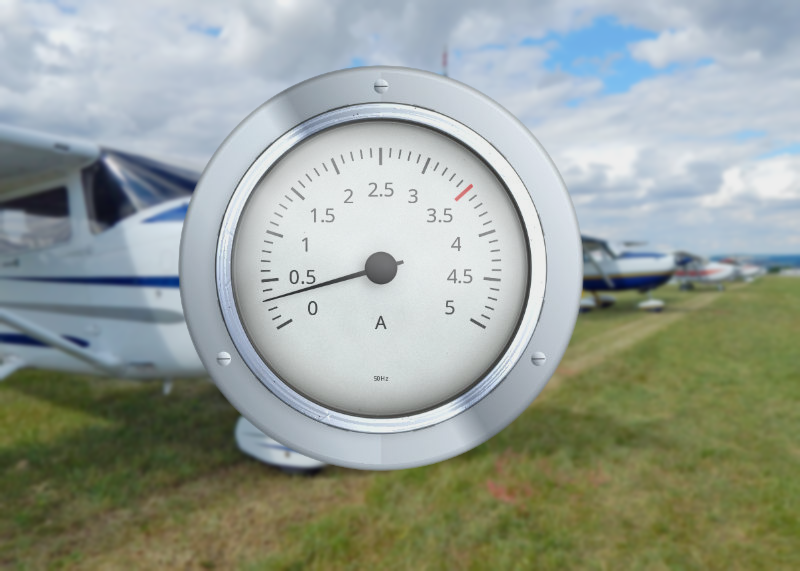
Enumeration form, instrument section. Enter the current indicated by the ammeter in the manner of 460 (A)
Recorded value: 0.3 (A)
